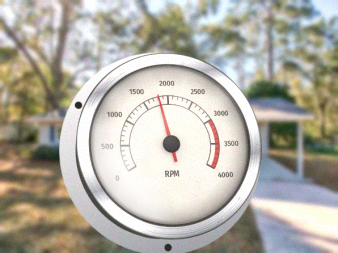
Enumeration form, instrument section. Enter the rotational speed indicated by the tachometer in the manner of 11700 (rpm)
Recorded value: 1800 (rpm)
